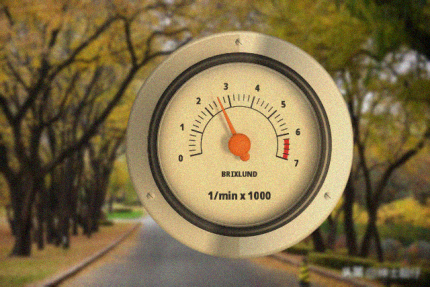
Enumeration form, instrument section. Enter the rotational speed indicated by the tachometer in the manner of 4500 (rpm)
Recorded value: 2600 (rpm)
